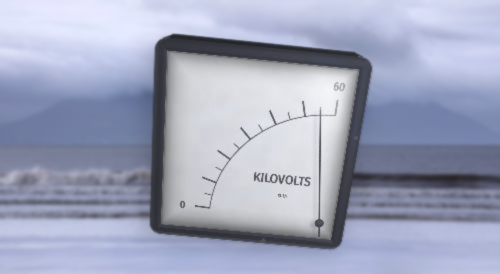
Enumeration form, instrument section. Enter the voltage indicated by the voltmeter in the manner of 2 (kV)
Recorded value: 55 (kV)
